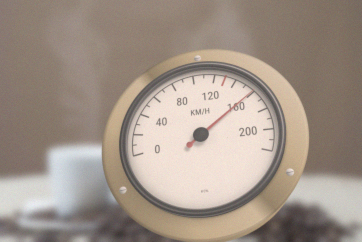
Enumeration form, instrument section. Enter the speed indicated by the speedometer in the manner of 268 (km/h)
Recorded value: 160 (km/h)
